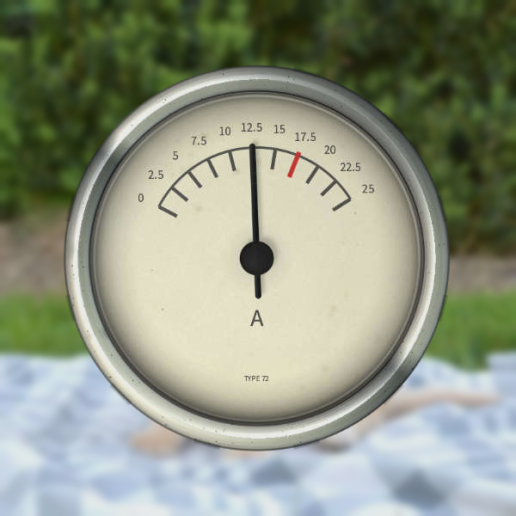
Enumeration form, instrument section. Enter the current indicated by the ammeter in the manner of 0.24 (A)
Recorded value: 12.5 (A)
